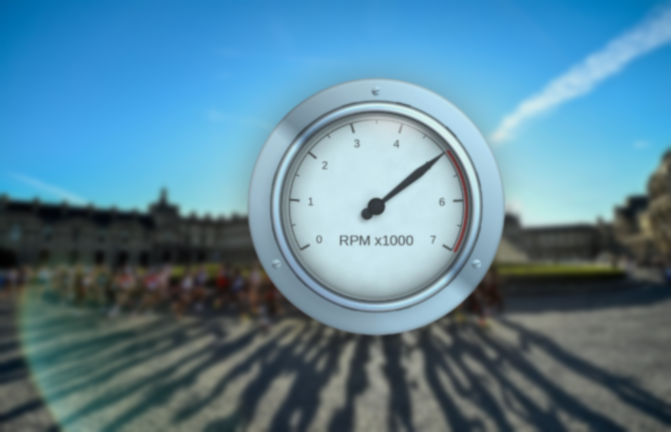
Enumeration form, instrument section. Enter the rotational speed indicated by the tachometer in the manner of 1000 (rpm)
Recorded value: 5000 (rpm)
